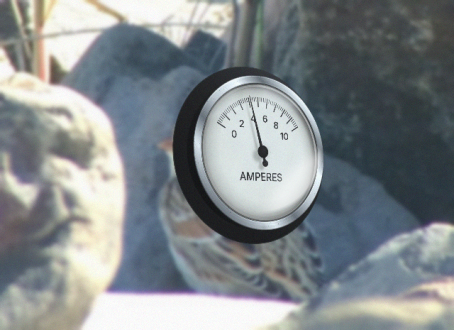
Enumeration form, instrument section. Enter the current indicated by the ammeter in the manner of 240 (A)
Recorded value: 4 (A)
